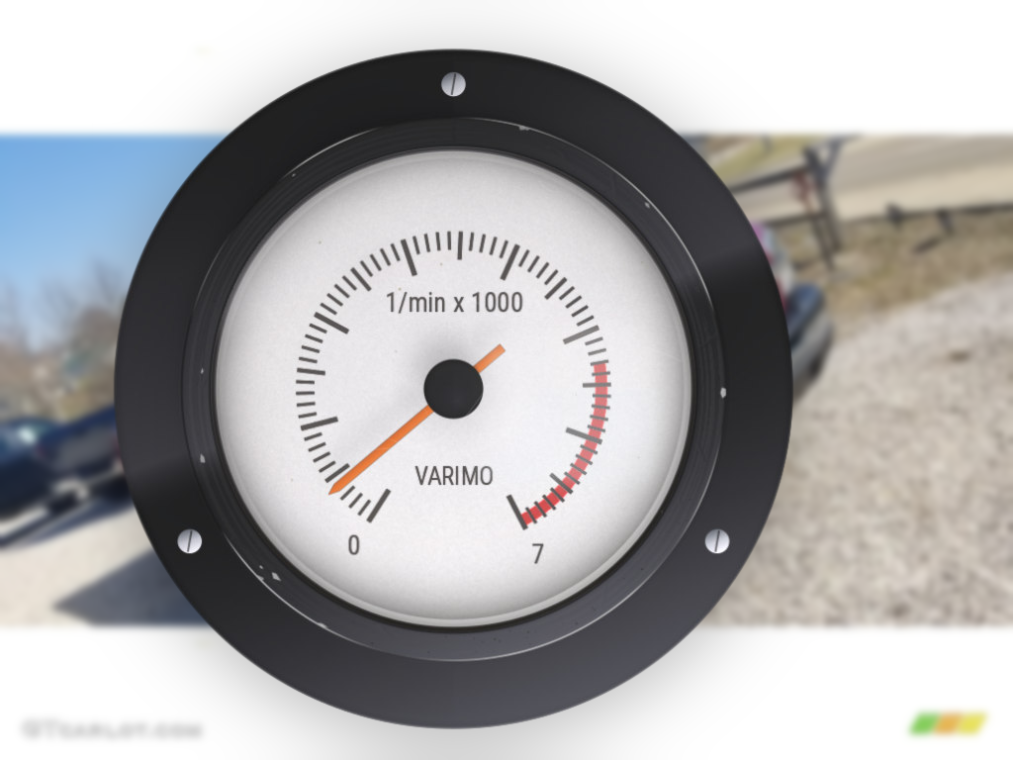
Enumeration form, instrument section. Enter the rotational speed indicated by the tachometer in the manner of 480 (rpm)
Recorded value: 400 (rpm)
